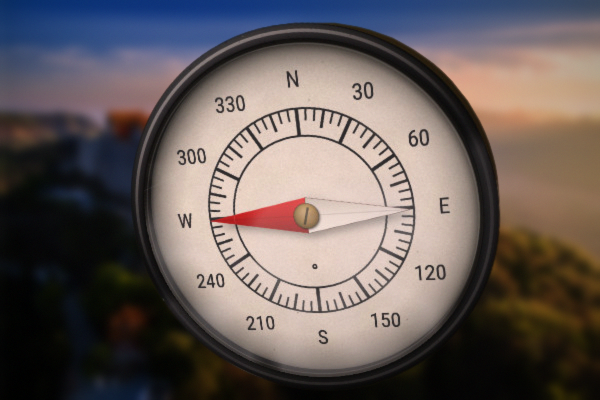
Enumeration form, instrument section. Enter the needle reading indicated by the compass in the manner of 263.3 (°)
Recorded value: 270 (°)
